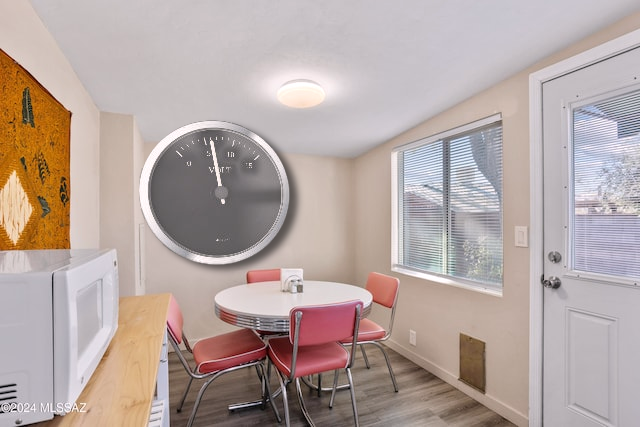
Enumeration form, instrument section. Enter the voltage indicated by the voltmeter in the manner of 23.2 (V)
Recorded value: 6 (V)
